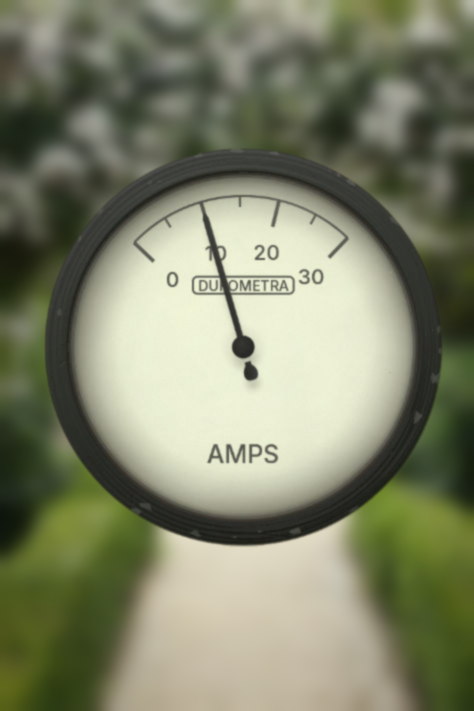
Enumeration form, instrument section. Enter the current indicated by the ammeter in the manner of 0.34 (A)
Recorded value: 10 (A)
